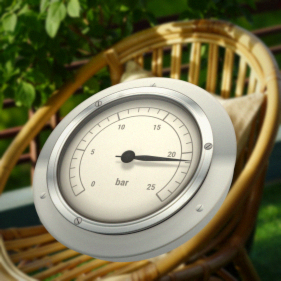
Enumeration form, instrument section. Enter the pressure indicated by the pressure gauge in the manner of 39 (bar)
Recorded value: 21 (bar)
